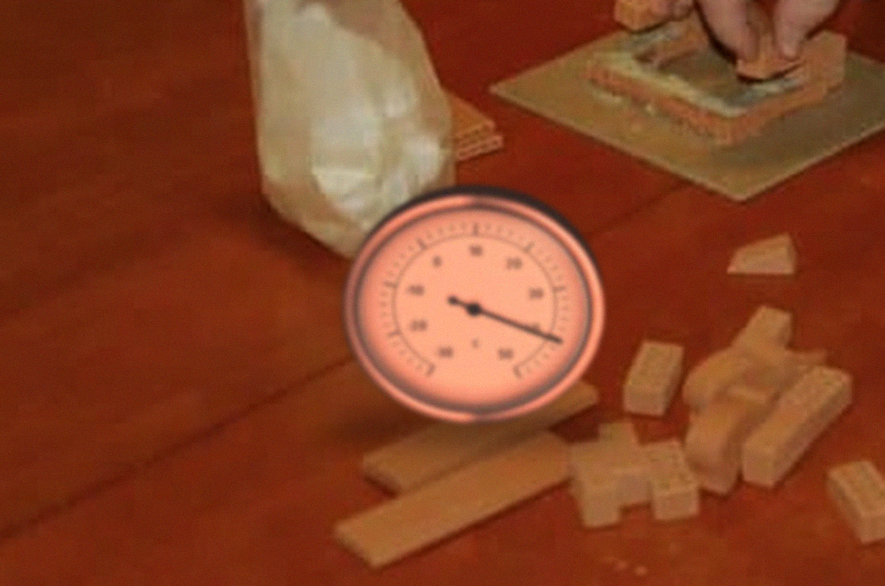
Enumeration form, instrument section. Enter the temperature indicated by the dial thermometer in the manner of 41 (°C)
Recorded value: 40 (°C)
